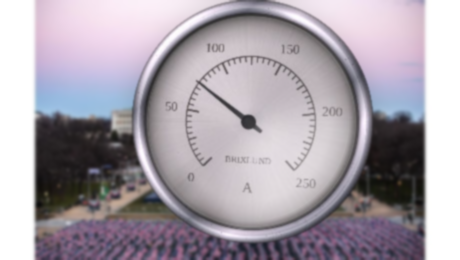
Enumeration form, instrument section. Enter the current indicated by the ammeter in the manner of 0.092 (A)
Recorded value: 75 (A)
